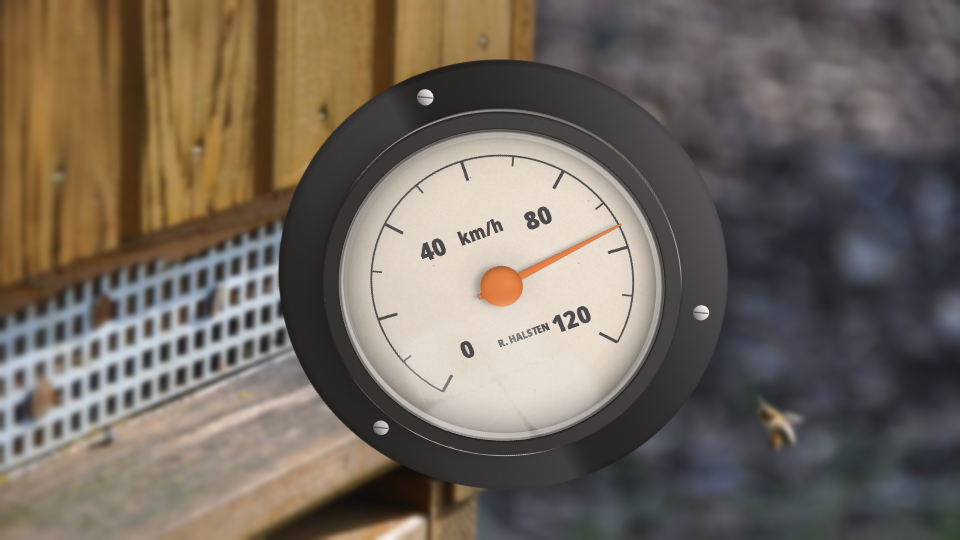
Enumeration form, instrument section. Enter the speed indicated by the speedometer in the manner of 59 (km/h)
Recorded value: 95 (km/h)
